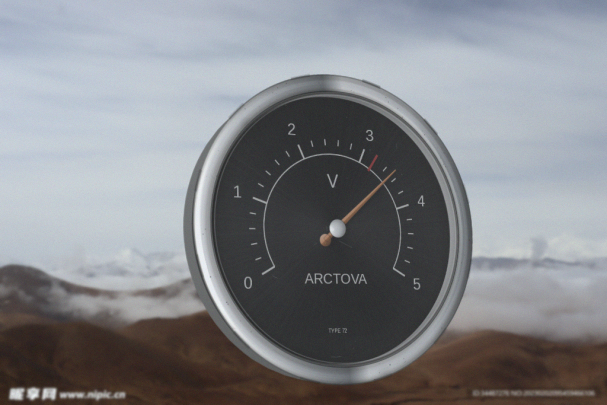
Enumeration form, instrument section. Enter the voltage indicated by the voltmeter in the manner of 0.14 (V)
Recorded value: 3.5 (V)
